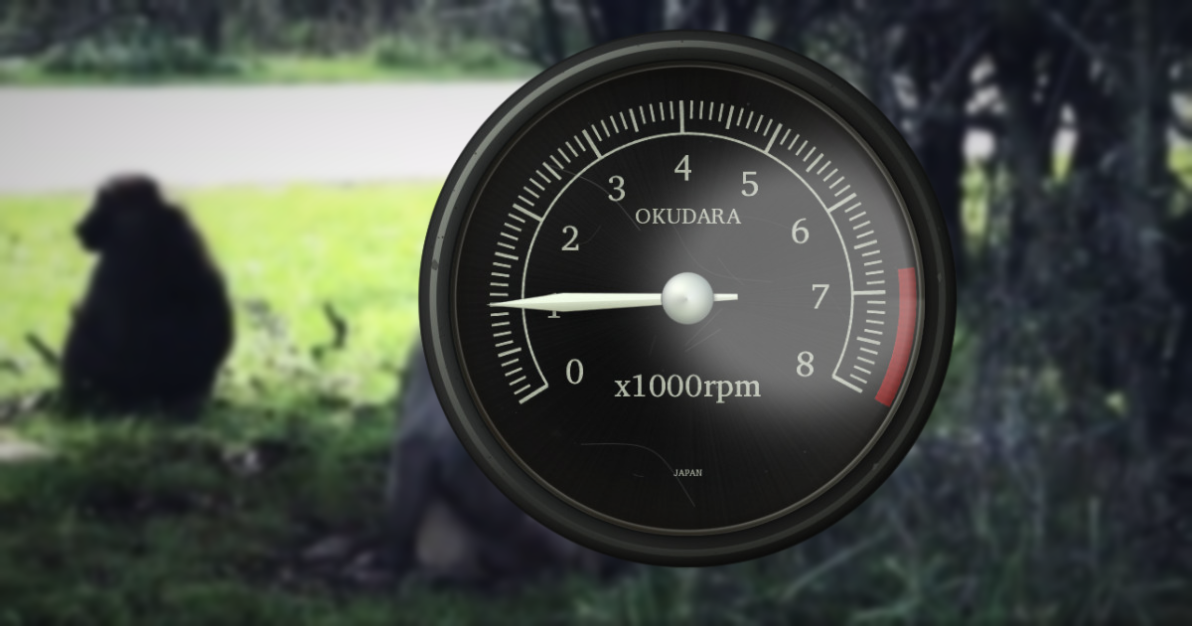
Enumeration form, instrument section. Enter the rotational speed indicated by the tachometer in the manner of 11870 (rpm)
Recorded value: 1000 (rpm)
